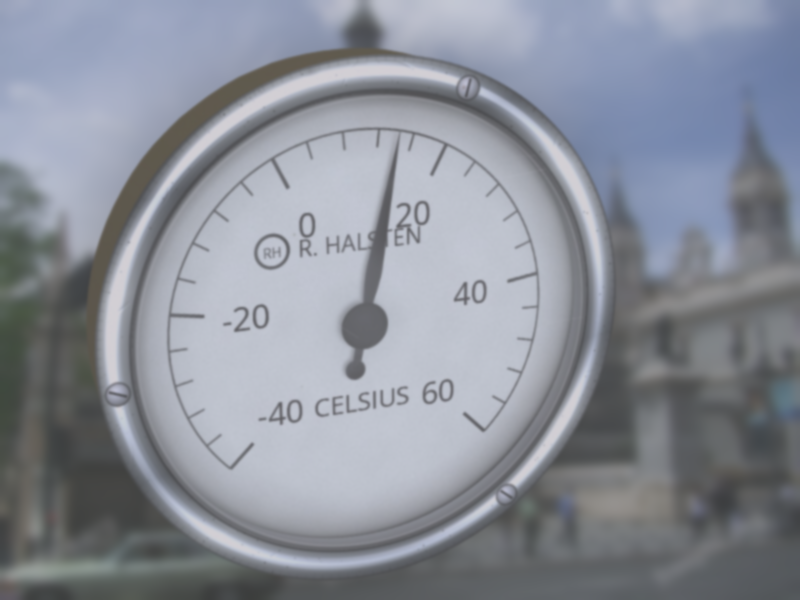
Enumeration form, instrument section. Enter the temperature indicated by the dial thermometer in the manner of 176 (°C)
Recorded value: 14 (°C)
